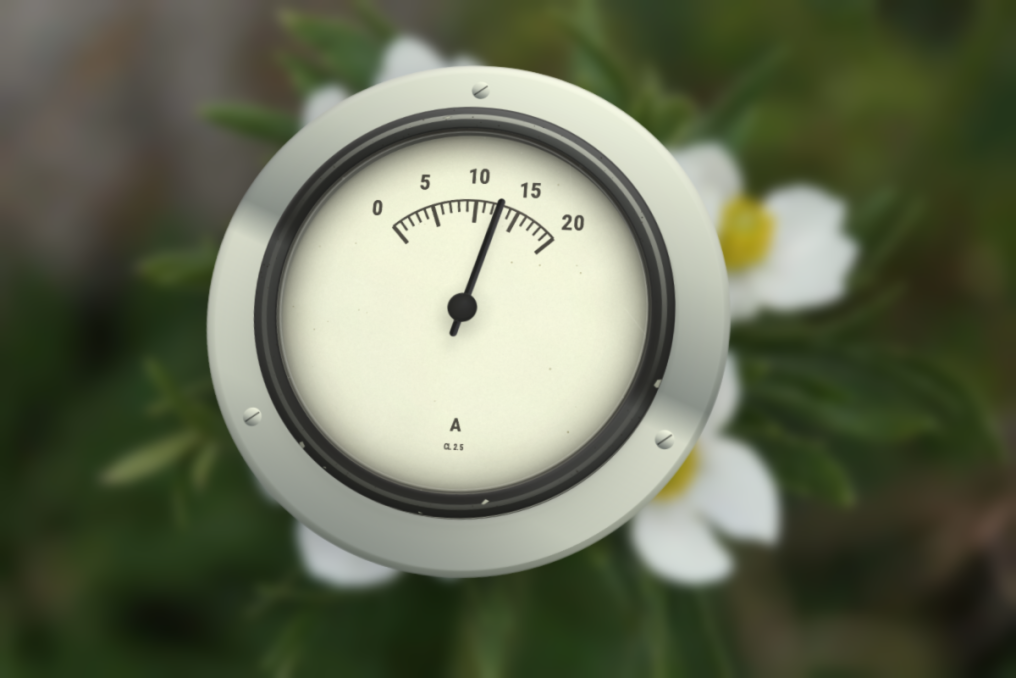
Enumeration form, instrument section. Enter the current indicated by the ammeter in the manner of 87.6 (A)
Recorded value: 13 (A)
